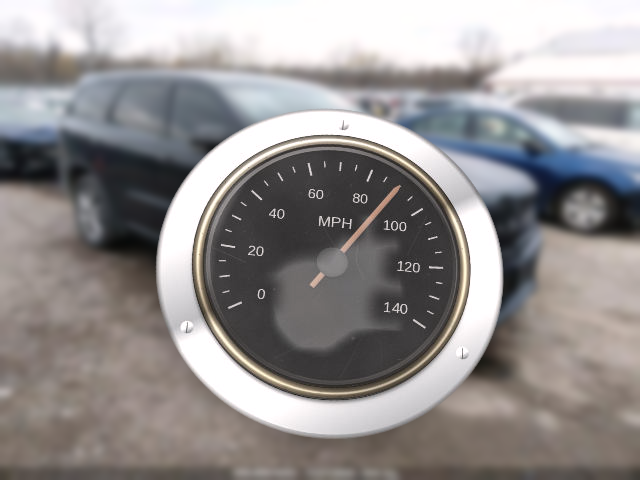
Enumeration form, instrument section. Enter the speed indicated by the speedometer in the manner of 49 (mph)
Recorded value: 90 (mph)
